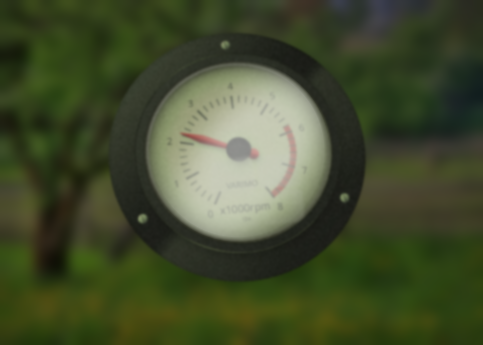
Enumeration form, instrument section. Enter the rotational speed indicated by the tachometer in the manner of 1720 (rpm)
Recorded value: 2200 (rpm)
